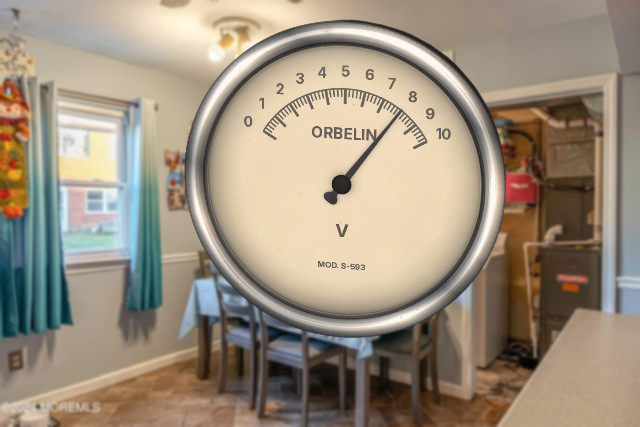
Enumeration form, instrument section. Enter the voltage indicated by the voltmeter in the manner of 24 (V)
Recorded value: 8 (V)
